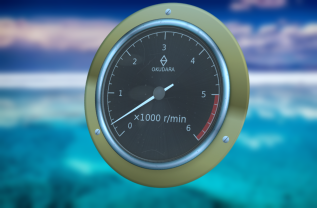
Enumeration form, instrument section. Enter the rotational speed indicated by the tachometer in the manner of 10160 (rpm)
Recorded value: 300 (rpm)
